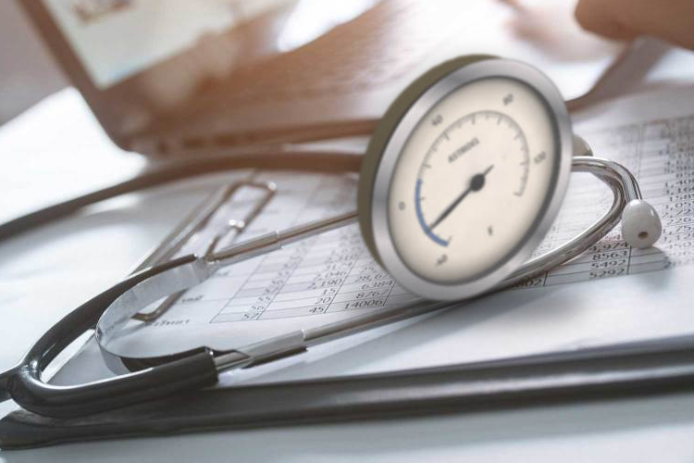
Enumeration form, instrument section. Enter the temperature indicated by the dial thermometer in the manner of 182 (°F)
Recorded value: -20 (°F)
